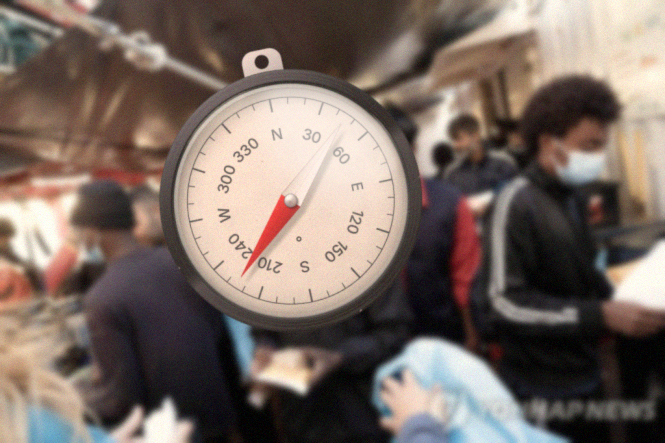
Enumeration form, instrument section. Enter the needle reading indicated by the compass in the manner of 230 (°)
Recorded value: 225 (°)
